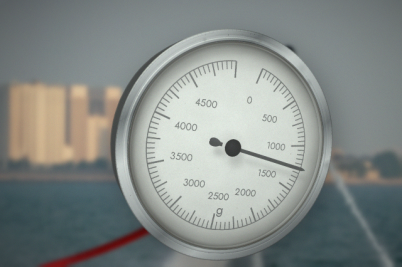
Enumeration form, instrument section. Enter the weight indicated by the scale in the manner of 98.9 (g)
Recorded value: 1250 (g)
